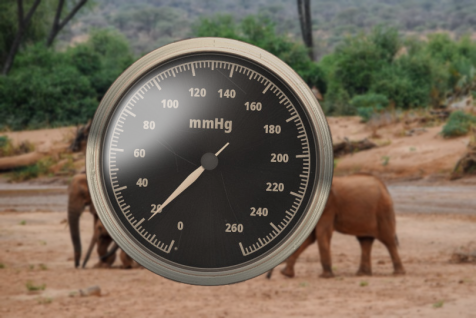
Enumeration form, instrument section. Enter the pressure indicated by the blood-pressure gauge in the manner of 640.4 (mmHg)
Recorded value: 18 (mmHg)
